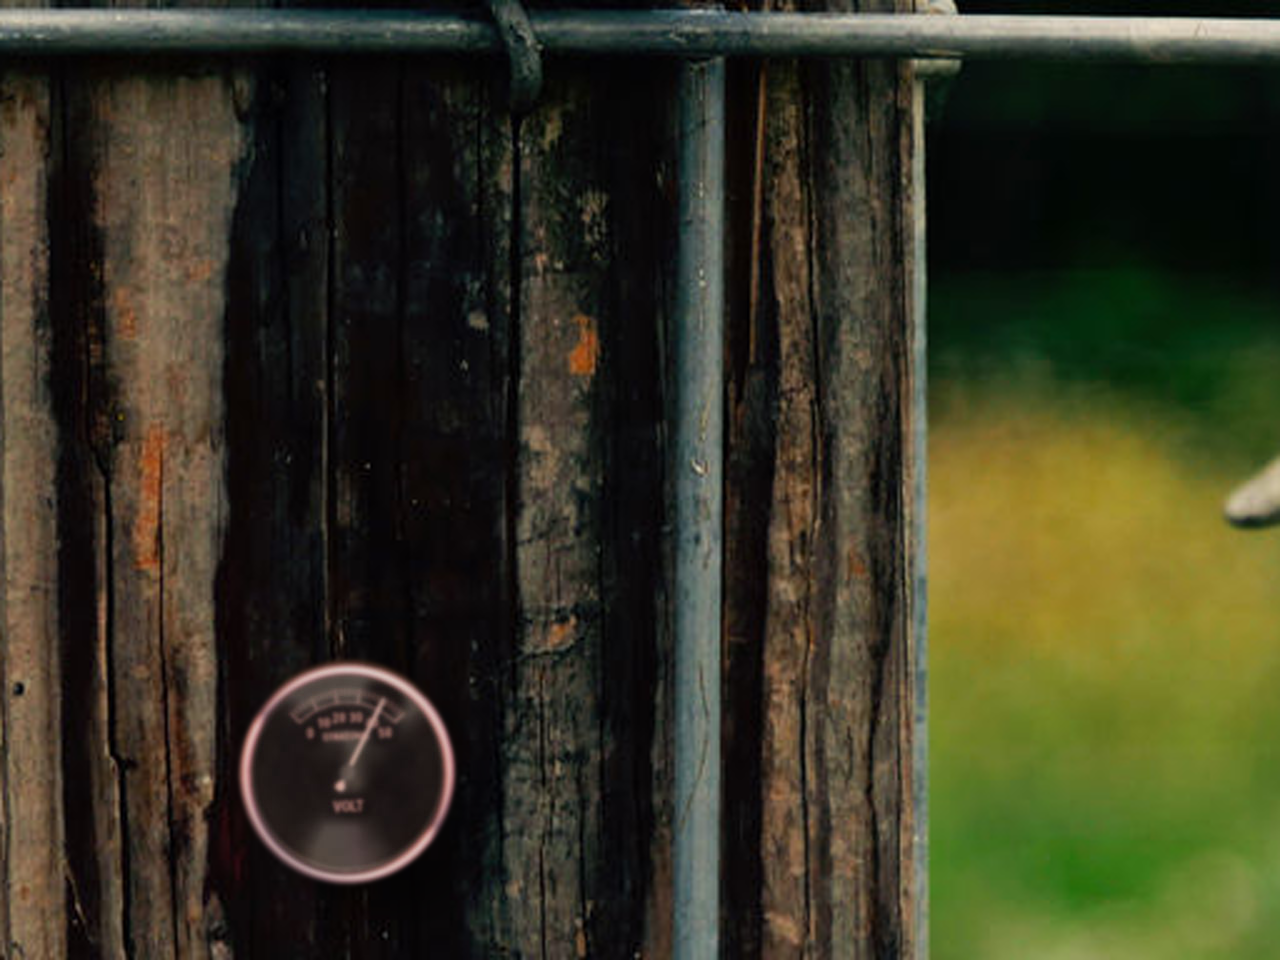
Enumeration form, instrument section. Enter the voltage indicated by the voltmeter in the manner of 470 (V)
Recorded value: 40 (V)
